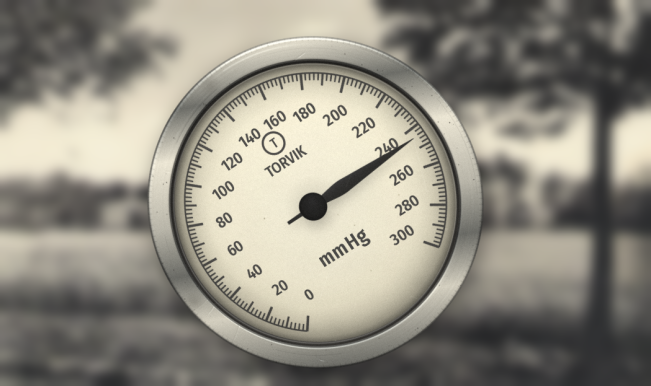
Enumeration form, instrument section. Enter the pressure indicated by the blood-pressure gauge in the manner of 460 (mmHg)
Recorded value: 244 (mmHg)
